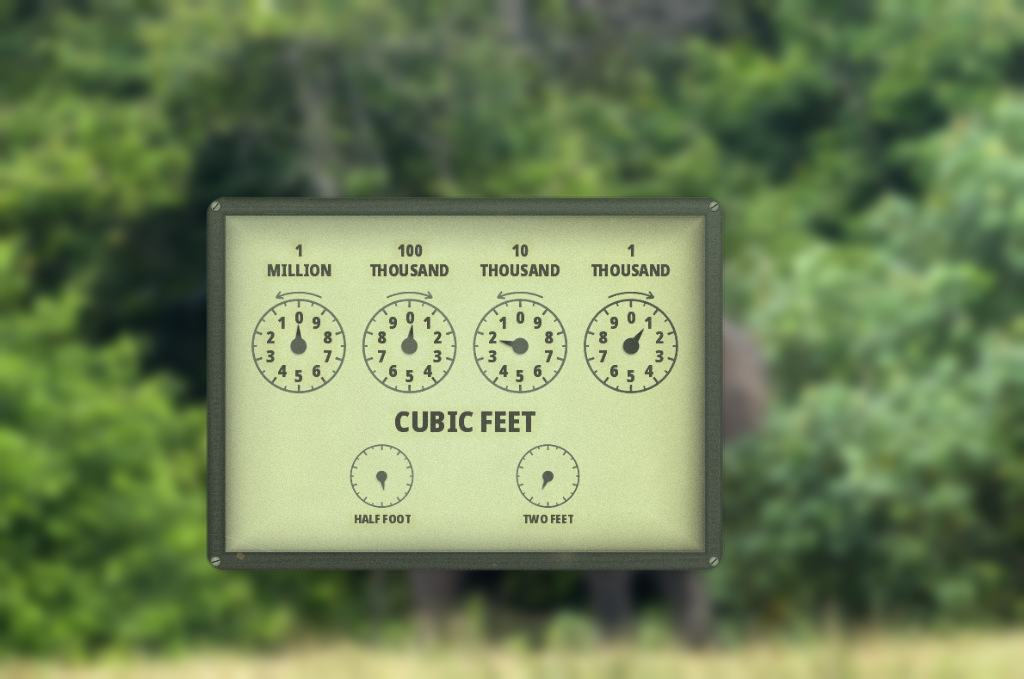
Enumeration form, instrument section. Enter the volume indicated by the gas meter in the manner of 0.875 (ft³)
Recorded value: 2100 (ft³)
